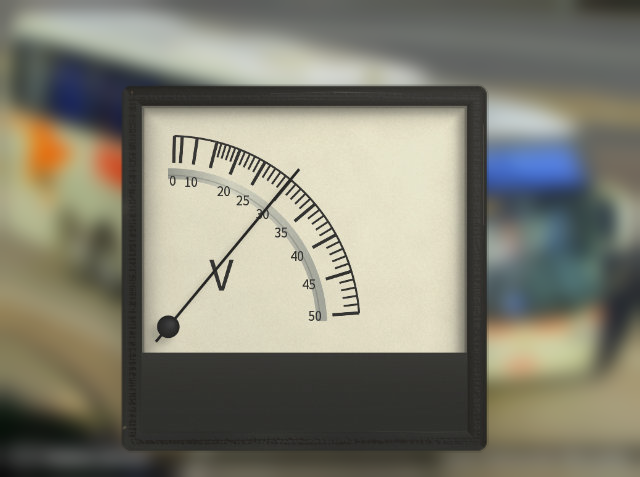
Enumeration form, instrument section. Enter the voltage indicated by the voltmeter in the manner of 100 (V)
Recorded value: 30 (V)
